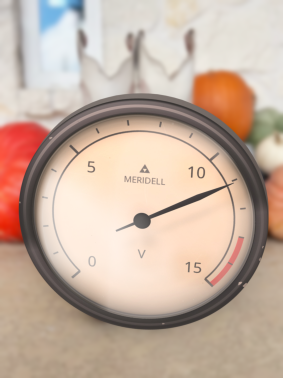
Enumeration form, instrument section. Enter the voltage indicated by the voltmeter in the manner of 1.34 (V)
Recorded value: 11 (V)
